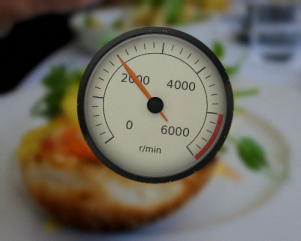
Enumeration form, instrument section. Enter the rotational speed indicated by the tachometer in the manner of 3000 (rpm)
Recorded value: 2000 (rpm)
